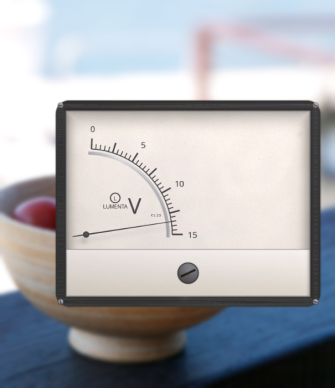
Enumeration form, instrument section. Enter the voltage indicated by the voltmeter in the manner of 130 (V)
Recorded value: 13.5 (V)
